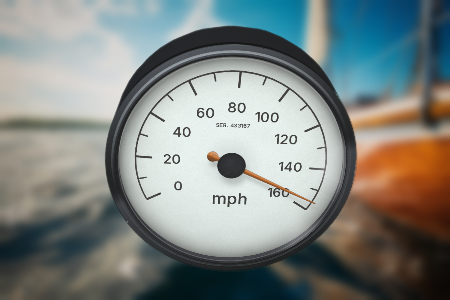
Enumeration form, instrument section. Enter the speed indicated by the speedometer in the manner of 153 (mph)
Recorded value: 155 (mph)
